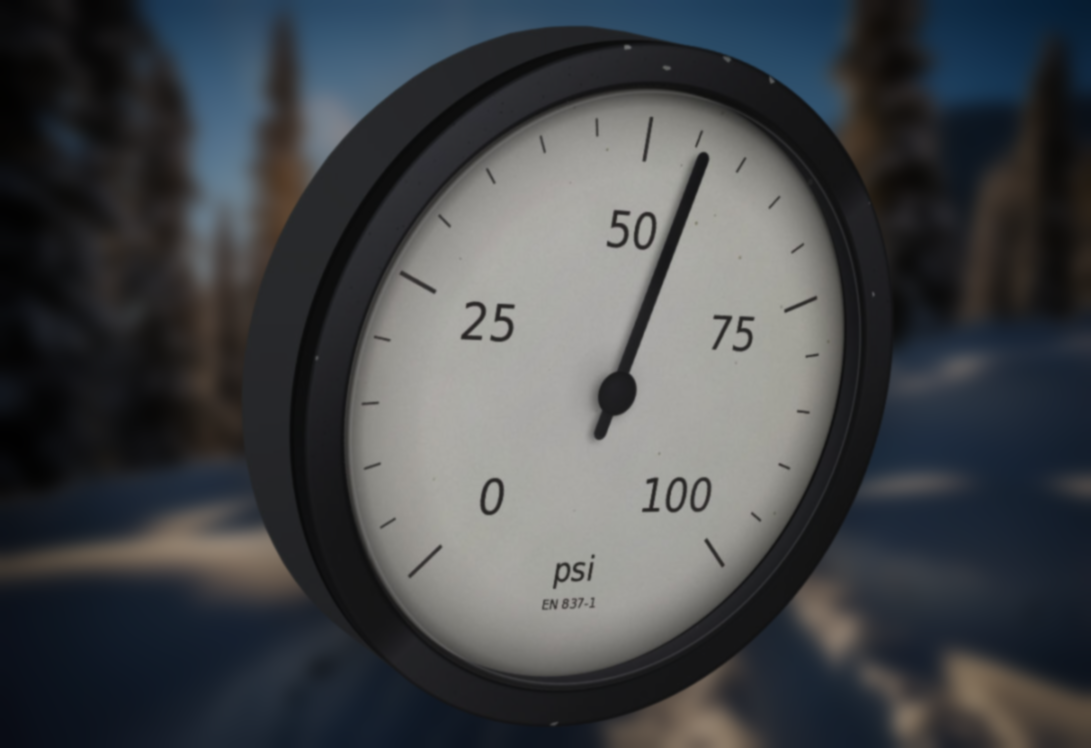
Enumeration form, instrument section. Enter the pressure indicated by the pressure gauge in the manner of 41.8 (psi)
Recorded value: 55 (psi)
